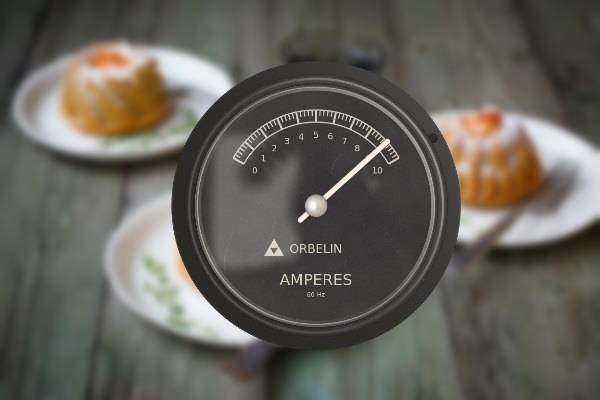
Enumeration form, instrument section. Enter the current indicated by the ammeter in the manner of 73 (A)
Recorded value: 9 (A)
